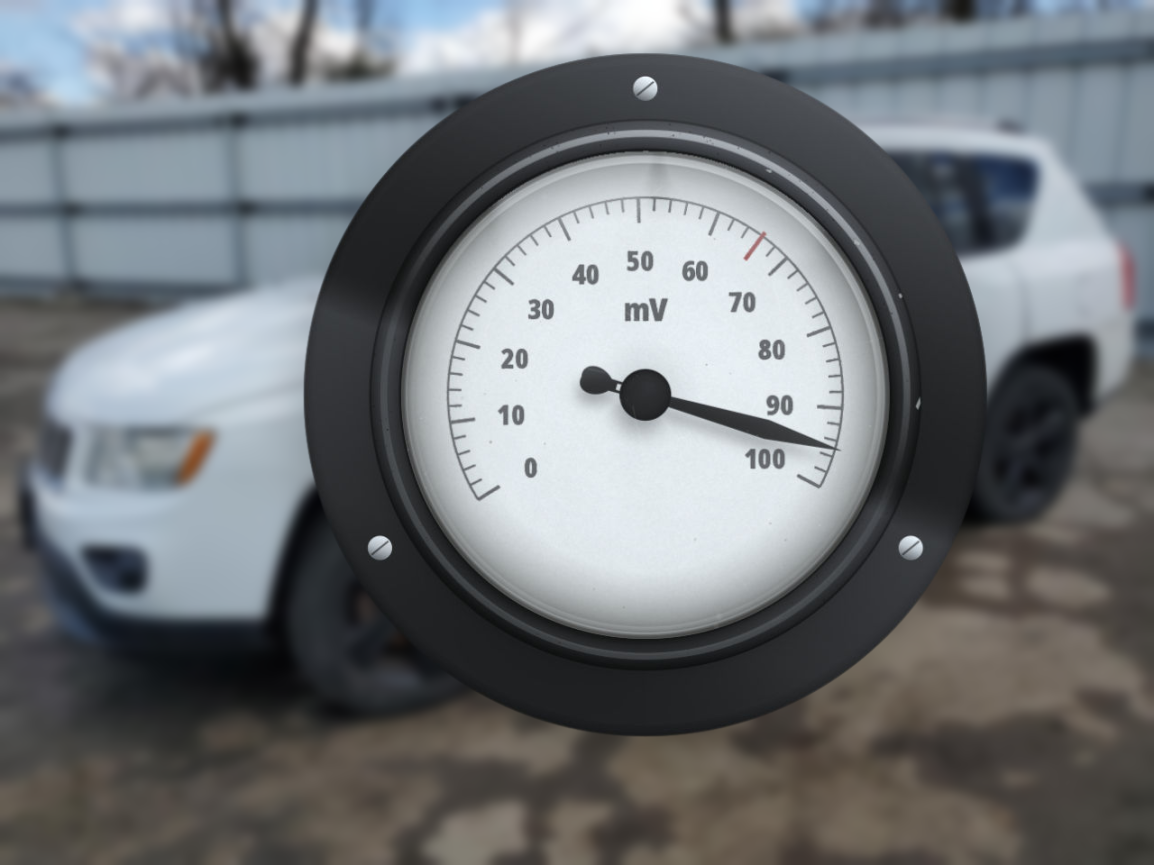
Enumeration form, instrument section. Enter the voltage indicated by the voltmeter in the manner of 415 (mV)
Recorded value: 95 (mV)
